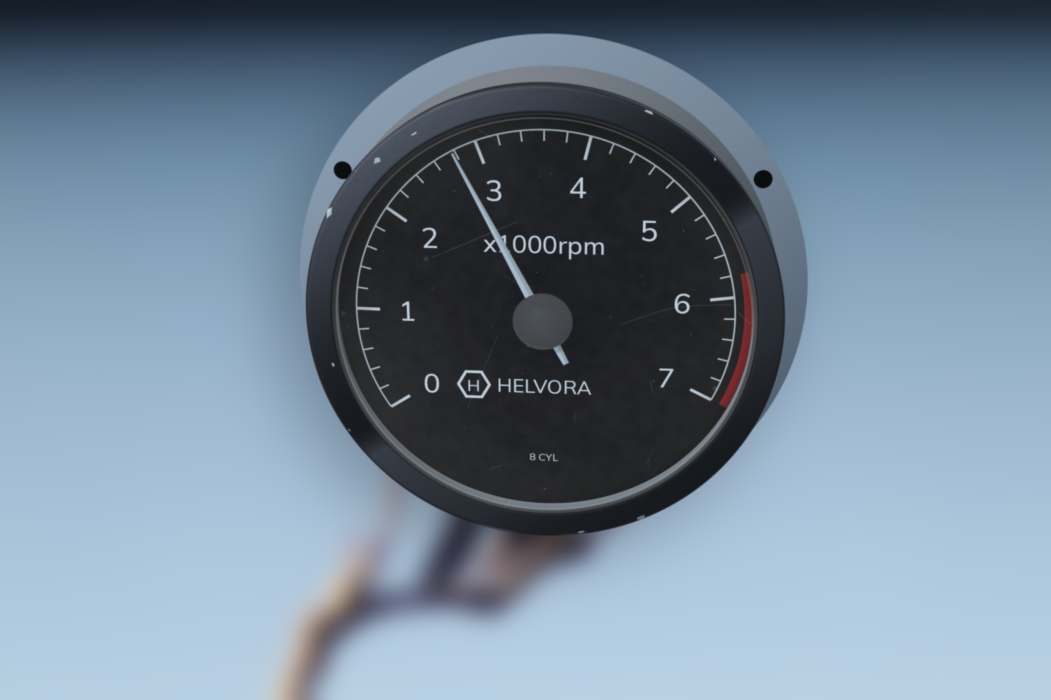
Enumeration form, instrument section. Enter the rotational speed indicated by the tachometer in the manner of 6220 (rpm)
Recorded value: 2800 (rpm)
